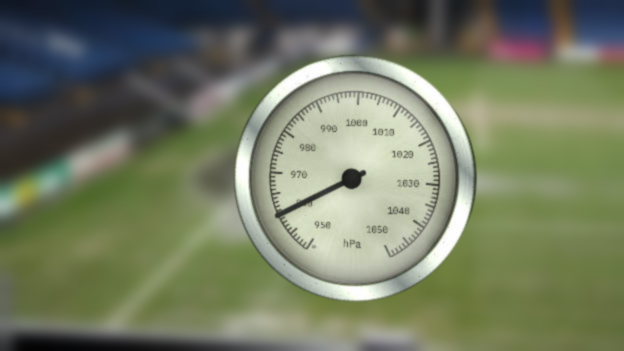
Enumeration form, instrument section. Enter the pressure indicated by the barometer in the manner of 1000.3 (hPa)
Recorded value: 960 (hPa)
